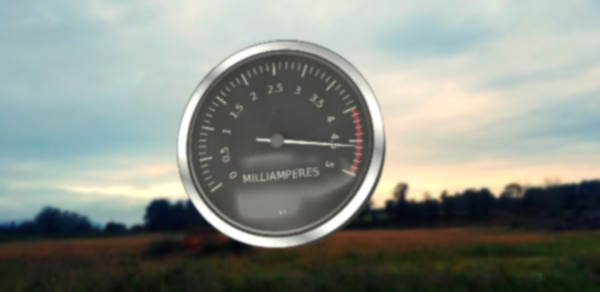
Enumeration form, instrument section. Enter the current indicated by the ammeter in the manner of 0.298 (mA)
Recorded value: 4.6 (mA)
